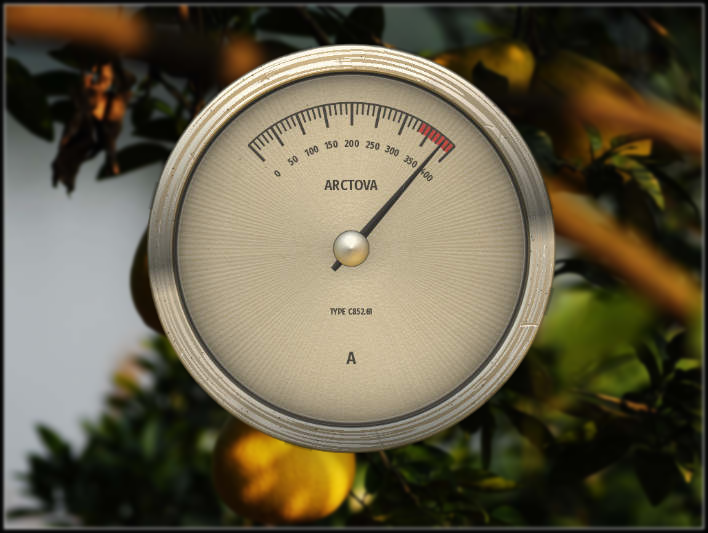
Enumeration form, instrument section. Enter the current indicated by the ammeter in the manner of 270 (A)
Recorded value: 380 (A)
